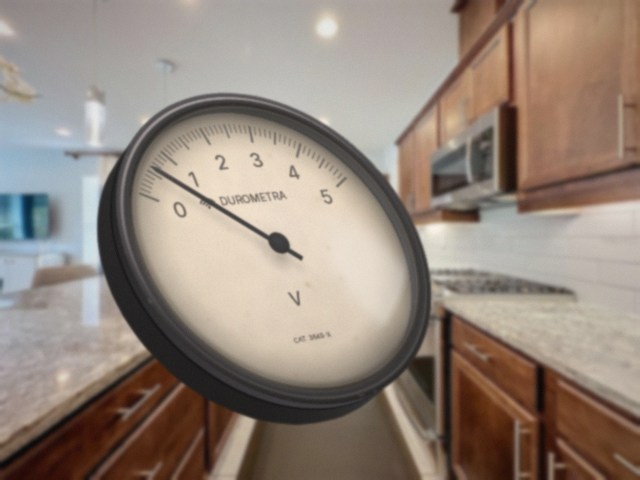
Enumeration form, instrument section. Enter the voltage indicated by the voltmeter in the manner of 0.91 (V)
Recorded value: 0.5 (V)
